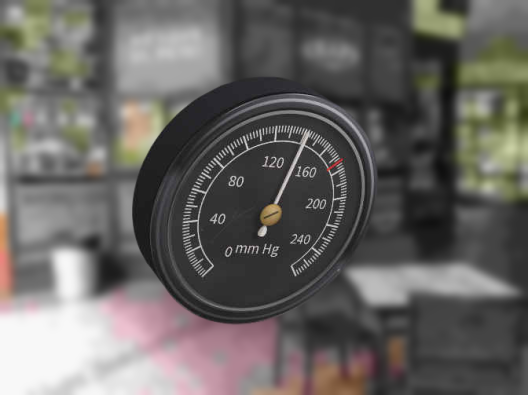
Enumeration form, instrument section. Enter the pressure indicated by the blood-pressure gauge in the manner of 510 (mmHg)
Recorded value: 140 (mmHg)
